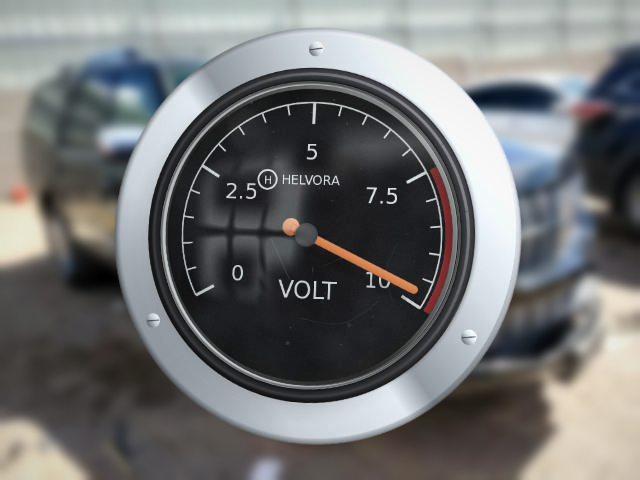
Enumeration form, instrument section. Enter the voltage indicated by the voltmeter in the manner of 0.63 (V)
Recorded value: 9.75 (V)
